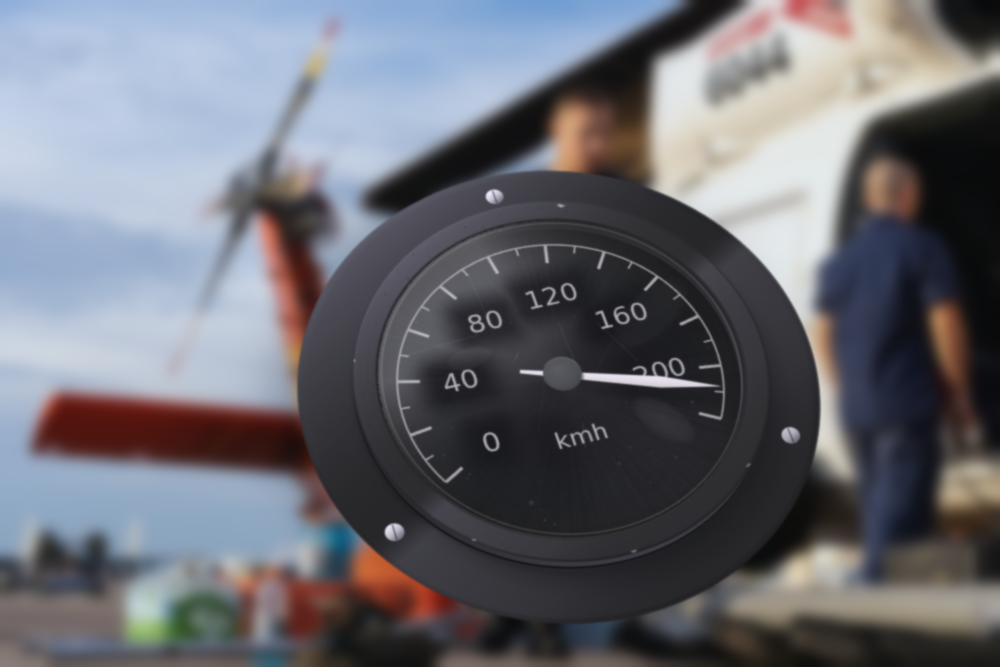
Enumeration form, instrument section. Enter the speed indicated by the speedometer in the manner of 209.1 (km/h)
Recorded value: 210 (km/h)
